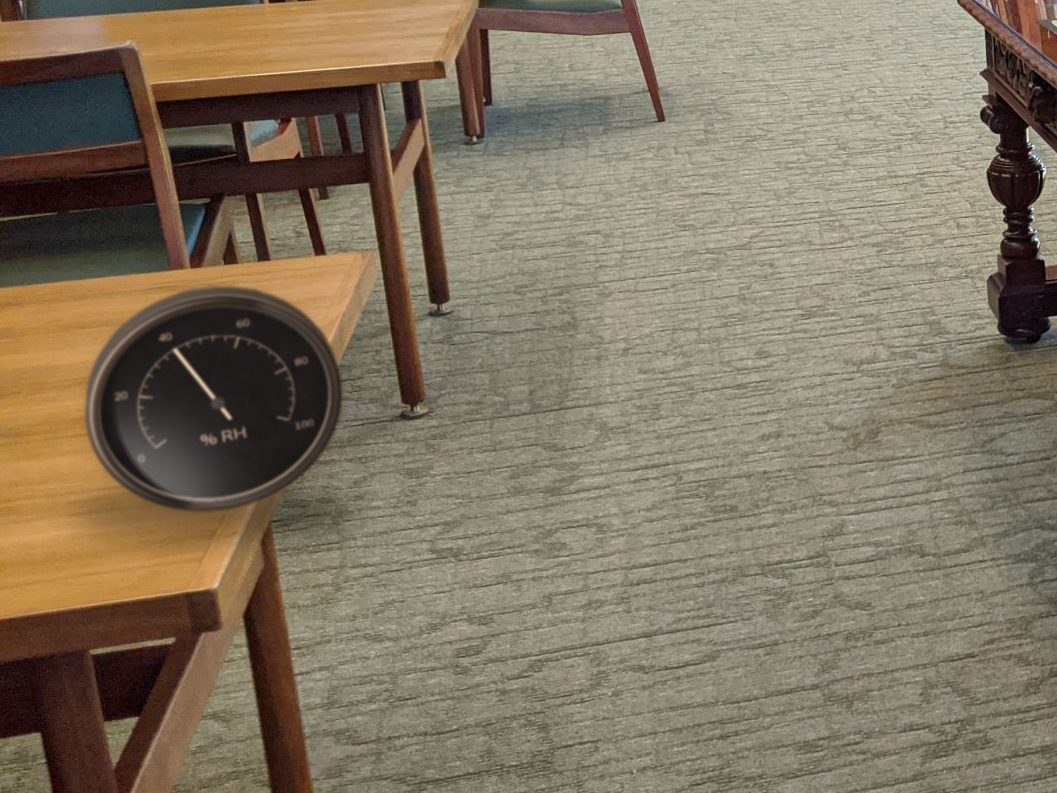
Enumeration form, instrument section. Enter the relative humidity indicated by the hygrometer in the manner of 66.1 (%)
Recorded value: 40 (%)
